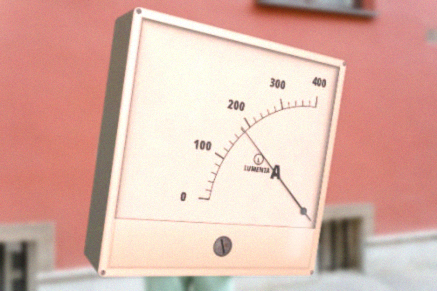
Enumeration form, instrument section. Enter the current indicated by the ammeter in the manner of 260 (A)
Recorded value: 180 (A)
